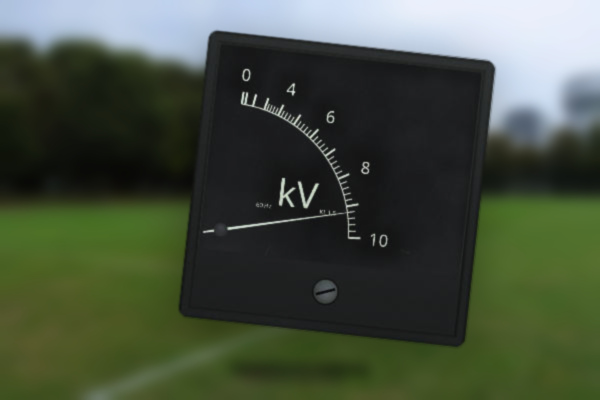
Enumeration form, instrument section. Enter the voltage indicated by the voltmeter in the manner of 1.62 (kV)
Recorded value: 9.2 (kV)
